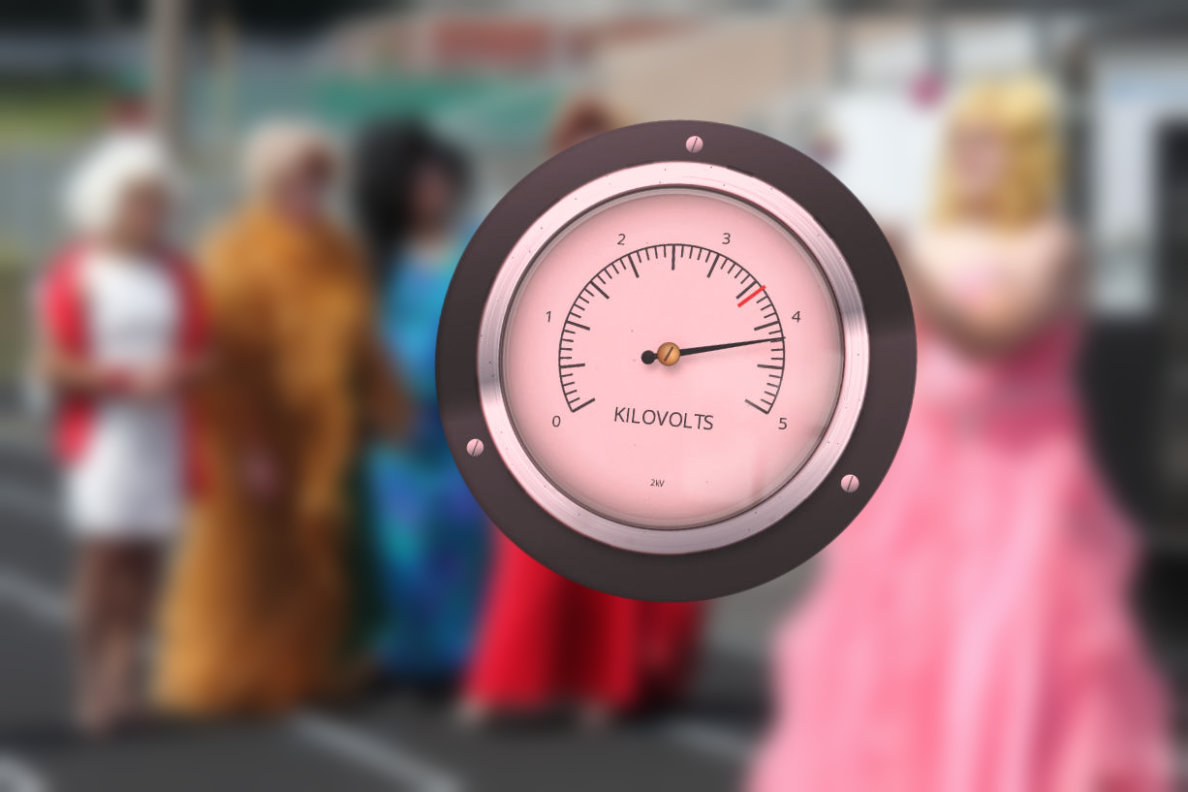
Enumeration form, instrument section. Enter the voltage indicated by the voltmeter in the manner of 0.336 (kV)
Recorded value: 4.2 (kV)
